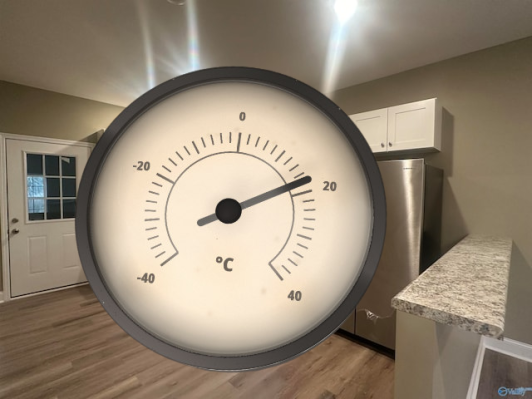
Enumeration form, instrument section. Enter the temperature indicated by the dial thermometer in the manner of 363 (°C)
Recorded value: 18 (°C)
